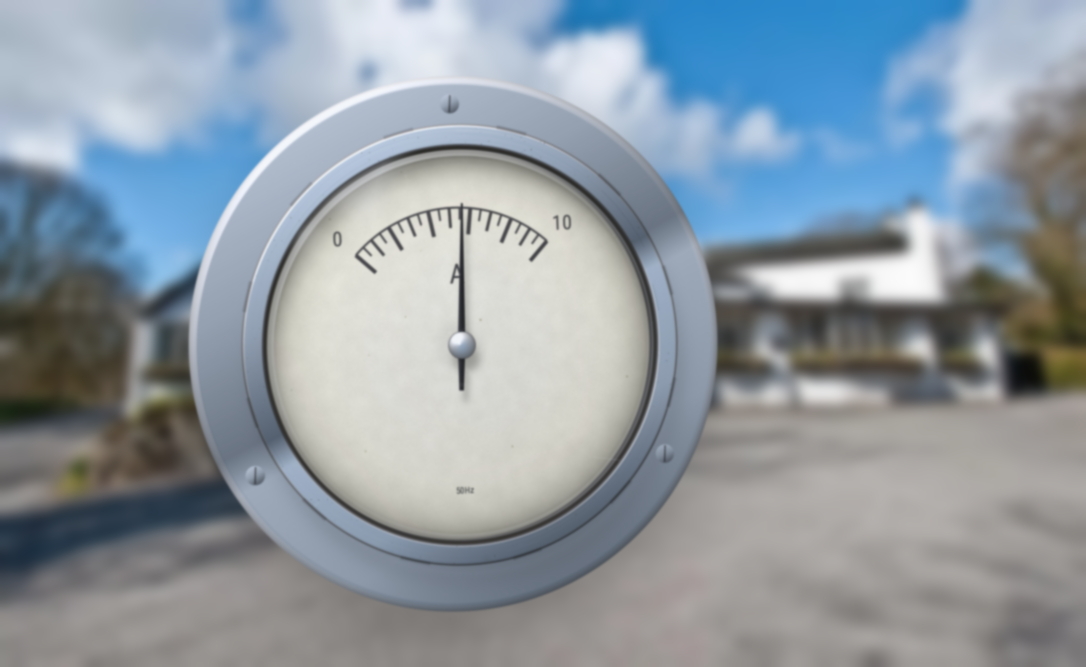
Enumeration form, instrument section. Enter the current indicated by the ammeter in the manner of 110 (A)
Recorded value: 5.5 (A)
